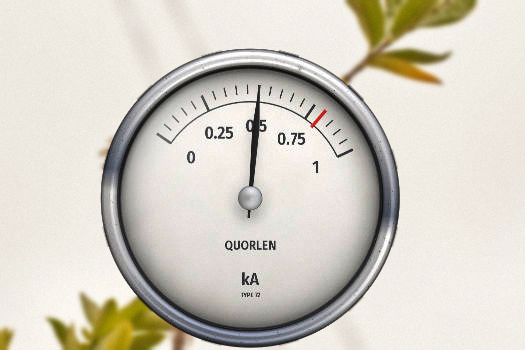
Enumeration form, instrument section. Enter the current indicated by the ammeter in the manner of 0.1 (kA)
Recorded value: 0.5 (kA)
